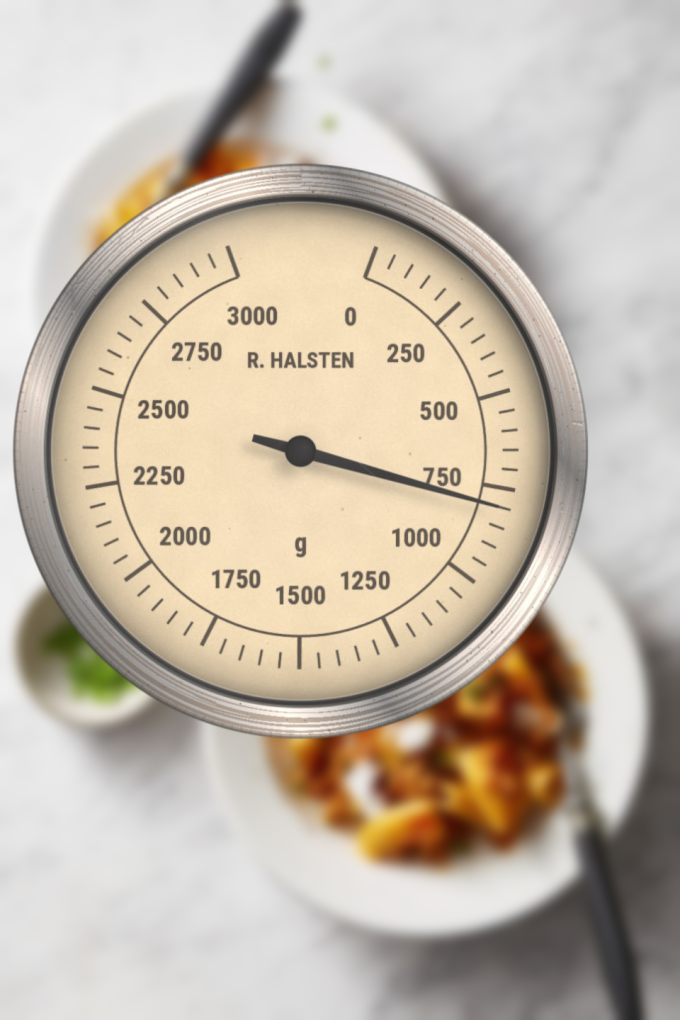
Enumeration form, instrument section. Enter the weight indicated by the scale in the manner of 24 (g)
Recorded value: 800 (g)
